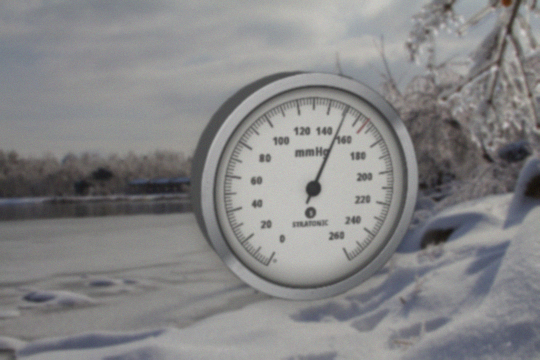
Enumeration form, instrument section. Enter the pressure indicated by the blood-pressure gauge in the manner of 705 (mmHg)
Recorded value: 150 (mmHg)
